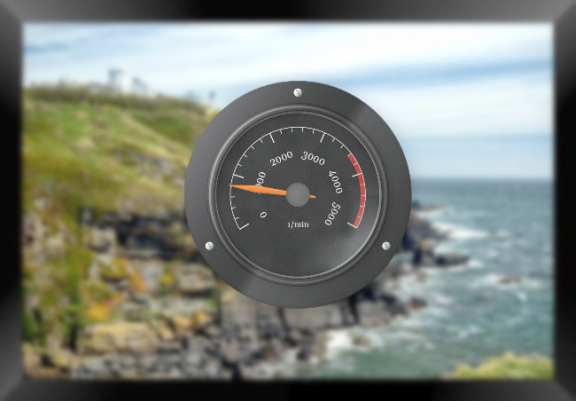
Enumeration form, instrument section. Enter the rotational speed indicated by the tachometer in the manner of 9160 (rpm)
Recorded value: 800 (rpm)
